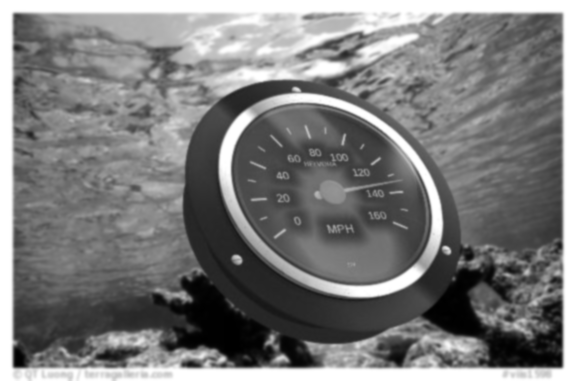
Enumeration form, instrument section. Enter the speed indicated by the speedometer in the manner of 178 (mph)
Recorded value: 135 (mph)
